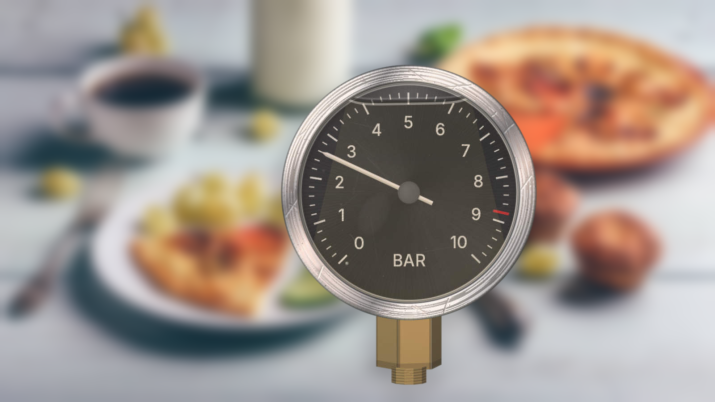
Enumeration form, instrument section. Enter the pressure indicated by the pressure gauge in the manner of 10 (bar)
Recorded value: 2.6 (bar)
